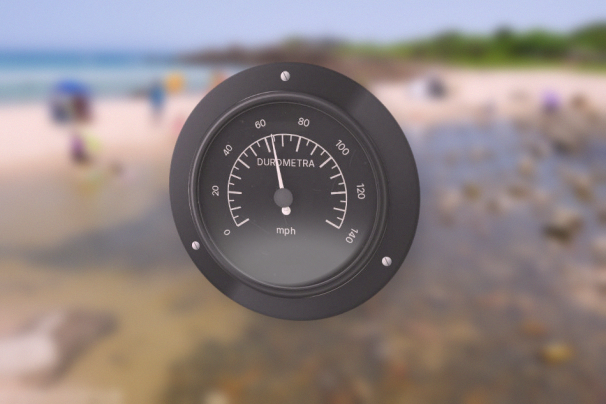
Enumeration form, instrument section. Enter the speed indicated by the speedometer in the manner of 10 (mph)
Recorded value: 65 (mph)
